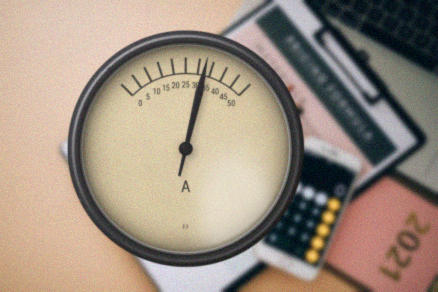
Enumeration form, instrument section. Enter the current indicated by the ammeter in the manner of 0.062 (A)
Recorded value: 32.5 (A)
